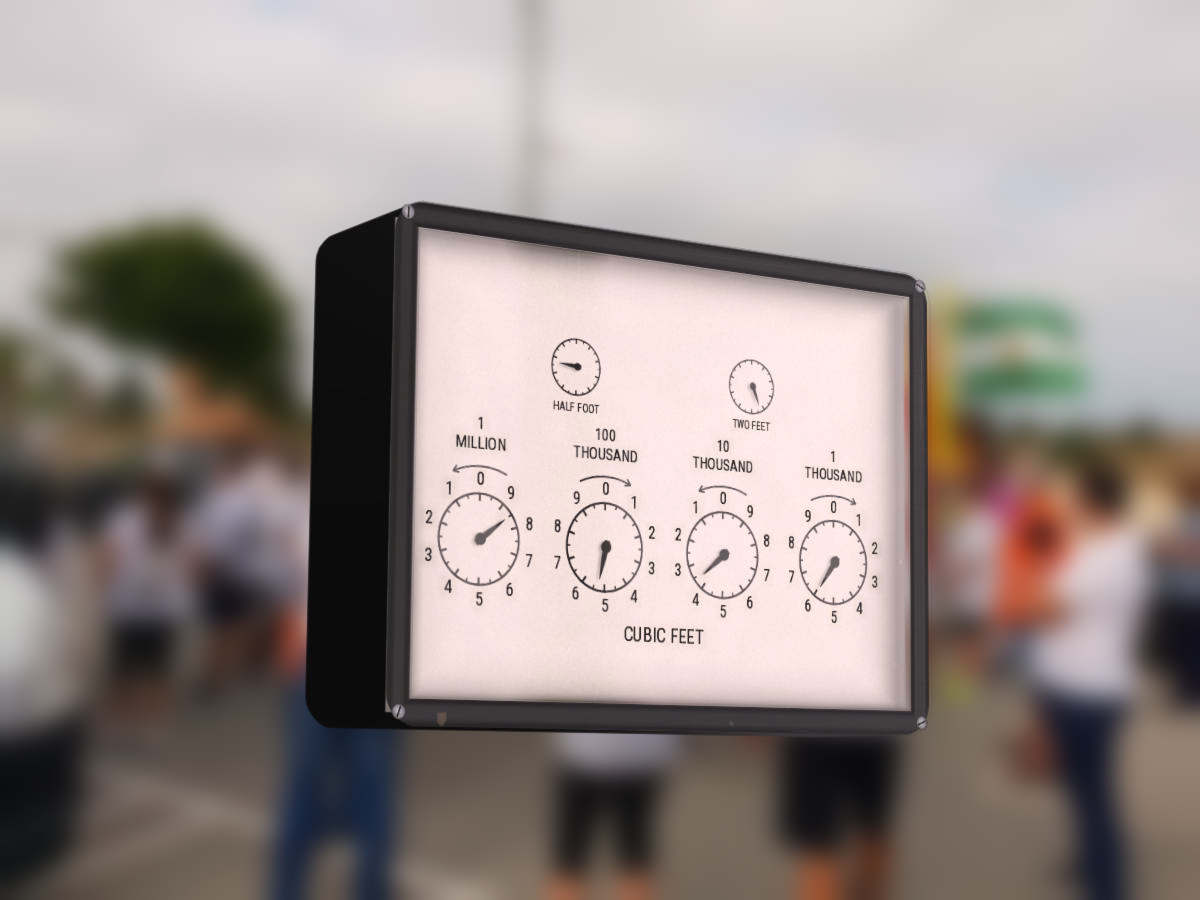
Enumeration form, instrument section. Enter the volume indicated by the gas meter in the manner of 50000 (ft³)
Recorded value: 853600 (ft³)
